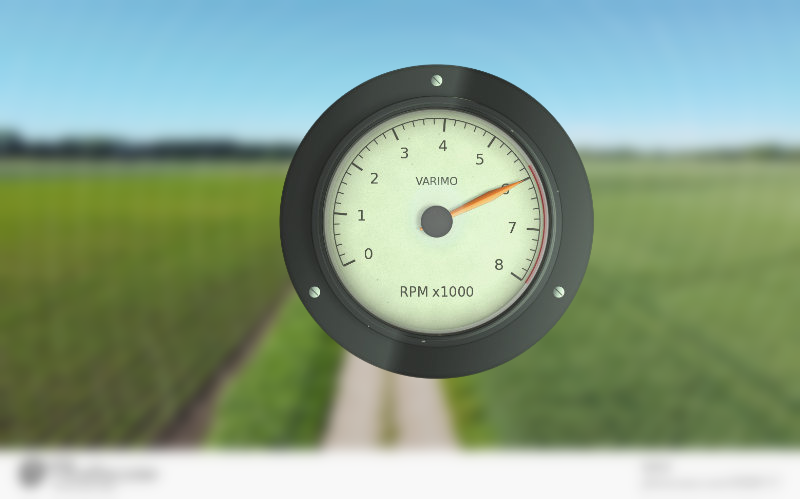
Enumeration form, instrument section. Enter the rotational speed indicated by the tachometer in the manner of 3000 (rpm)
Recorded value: 6000 (rpm)
